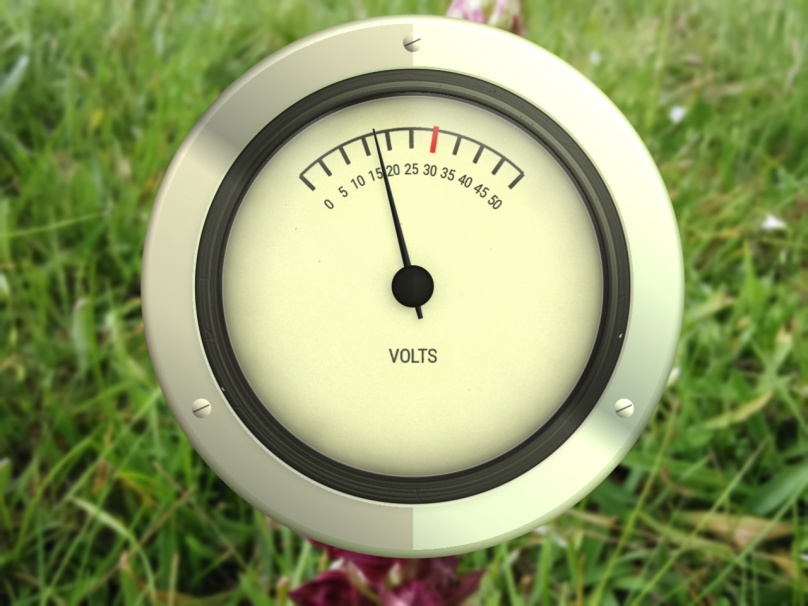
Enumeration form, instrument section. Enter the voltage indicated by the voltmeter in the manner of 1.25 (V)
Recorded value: 17.5 (V)
